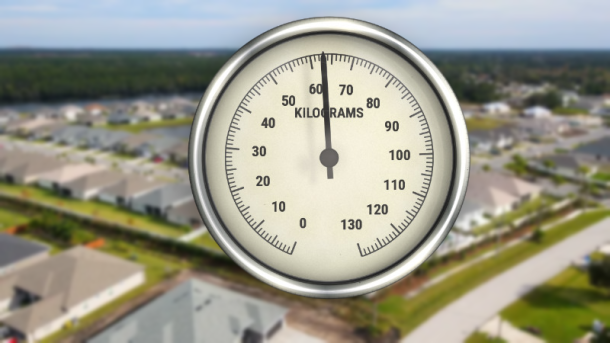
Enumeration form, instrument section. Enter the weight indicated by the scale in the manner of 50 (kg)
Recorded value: 63 (kg)
